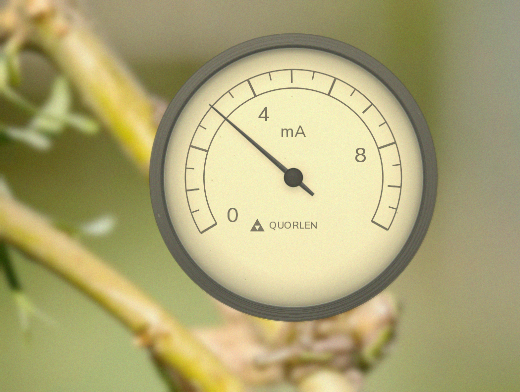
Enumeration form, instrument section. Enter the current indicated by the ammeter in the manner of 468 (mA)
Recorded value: 3 (mA)
